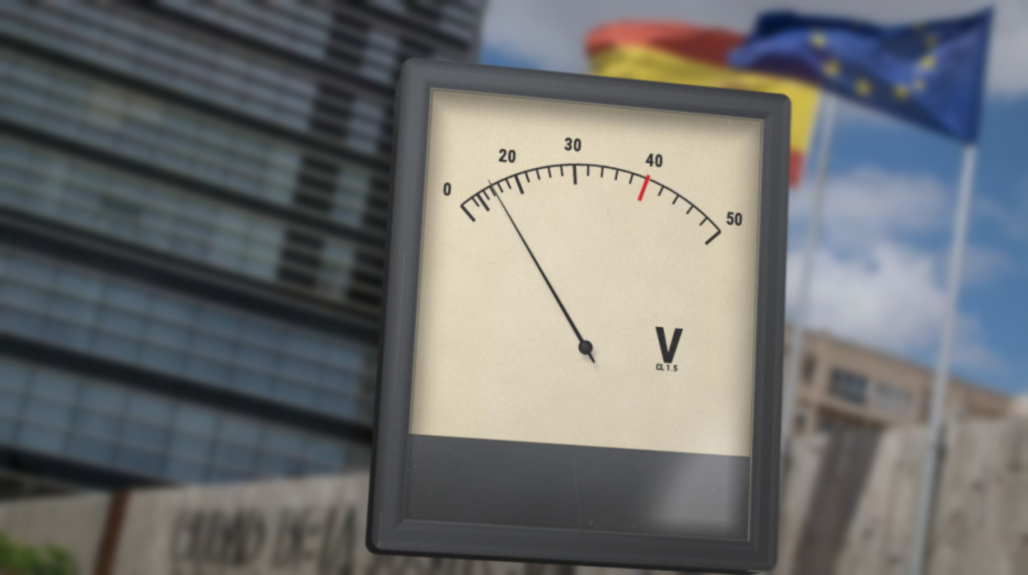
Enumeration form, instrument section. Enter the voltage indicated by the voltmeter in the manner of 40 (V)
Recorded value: 14 (V)
